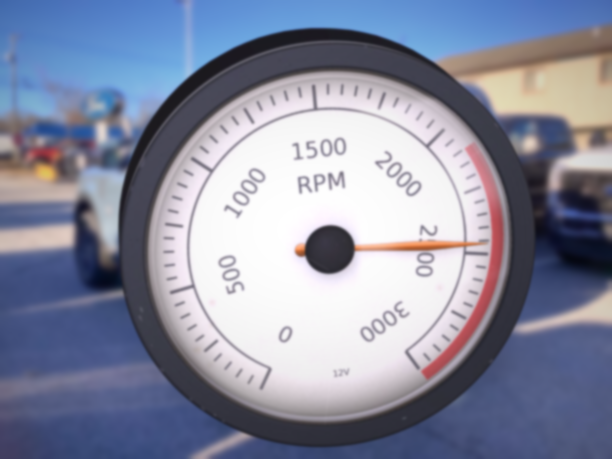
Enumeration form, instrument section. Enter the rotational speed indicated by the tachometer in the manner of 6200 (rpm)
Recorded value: 2450 (rpm)
